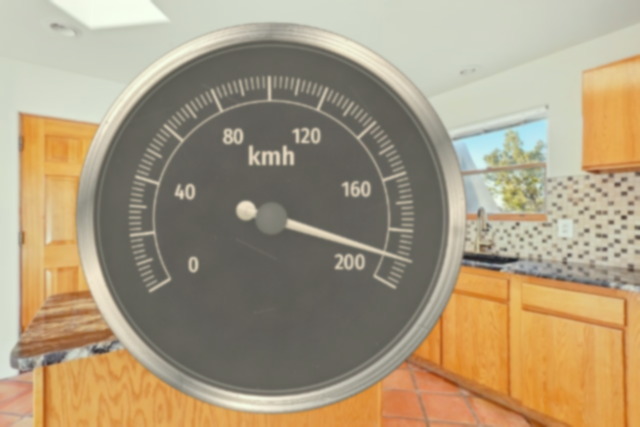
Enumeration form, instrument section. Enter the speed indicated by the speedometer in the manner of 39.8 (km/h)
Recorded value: 190 (km/h)
